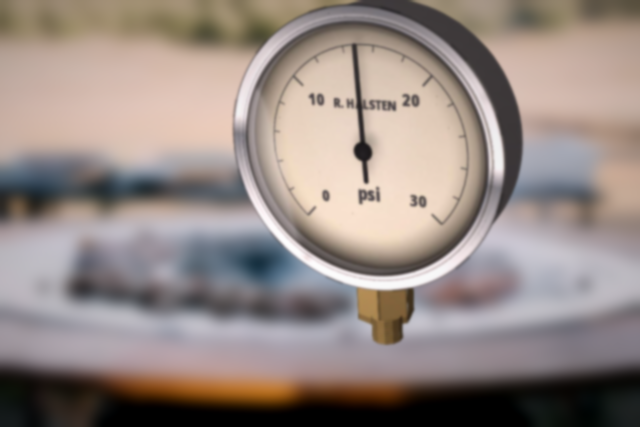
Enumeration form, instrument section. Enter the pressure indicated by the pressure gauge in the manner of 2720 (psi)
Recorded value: 15 (psi)
